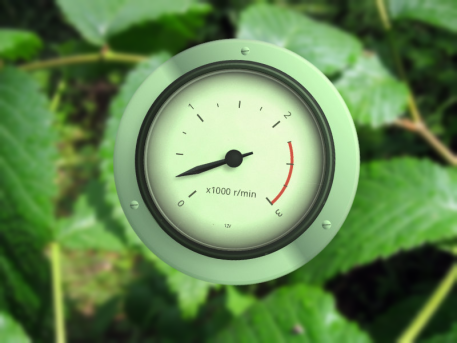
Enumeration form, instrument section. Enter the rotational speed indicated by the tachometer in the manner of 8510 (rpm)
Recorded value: 250 (rpm)
